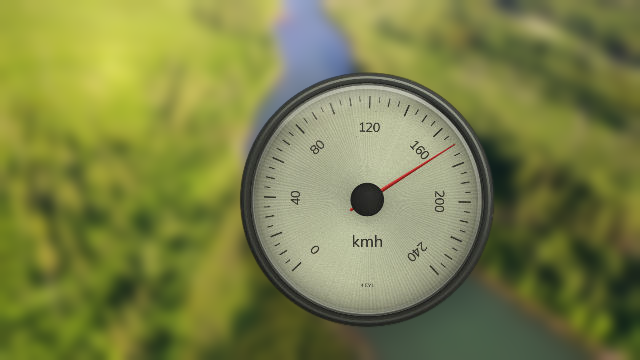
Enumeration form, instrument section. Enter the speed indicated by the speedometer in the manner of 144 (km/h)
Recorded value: 170 (km/h)
